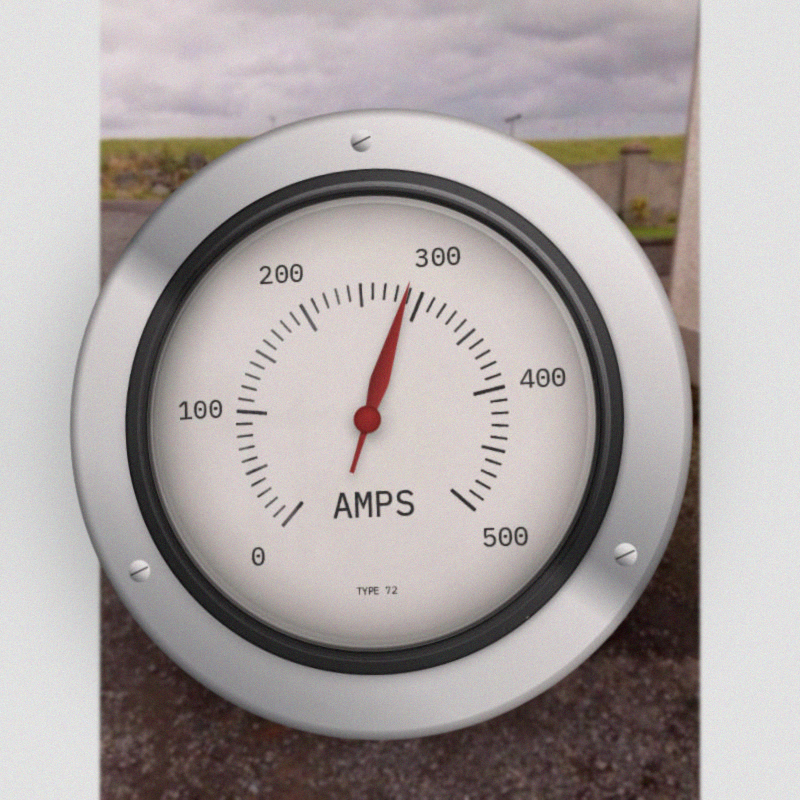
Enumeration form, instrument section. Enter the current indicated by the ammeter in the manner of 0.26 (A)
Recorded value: 290 (A)
